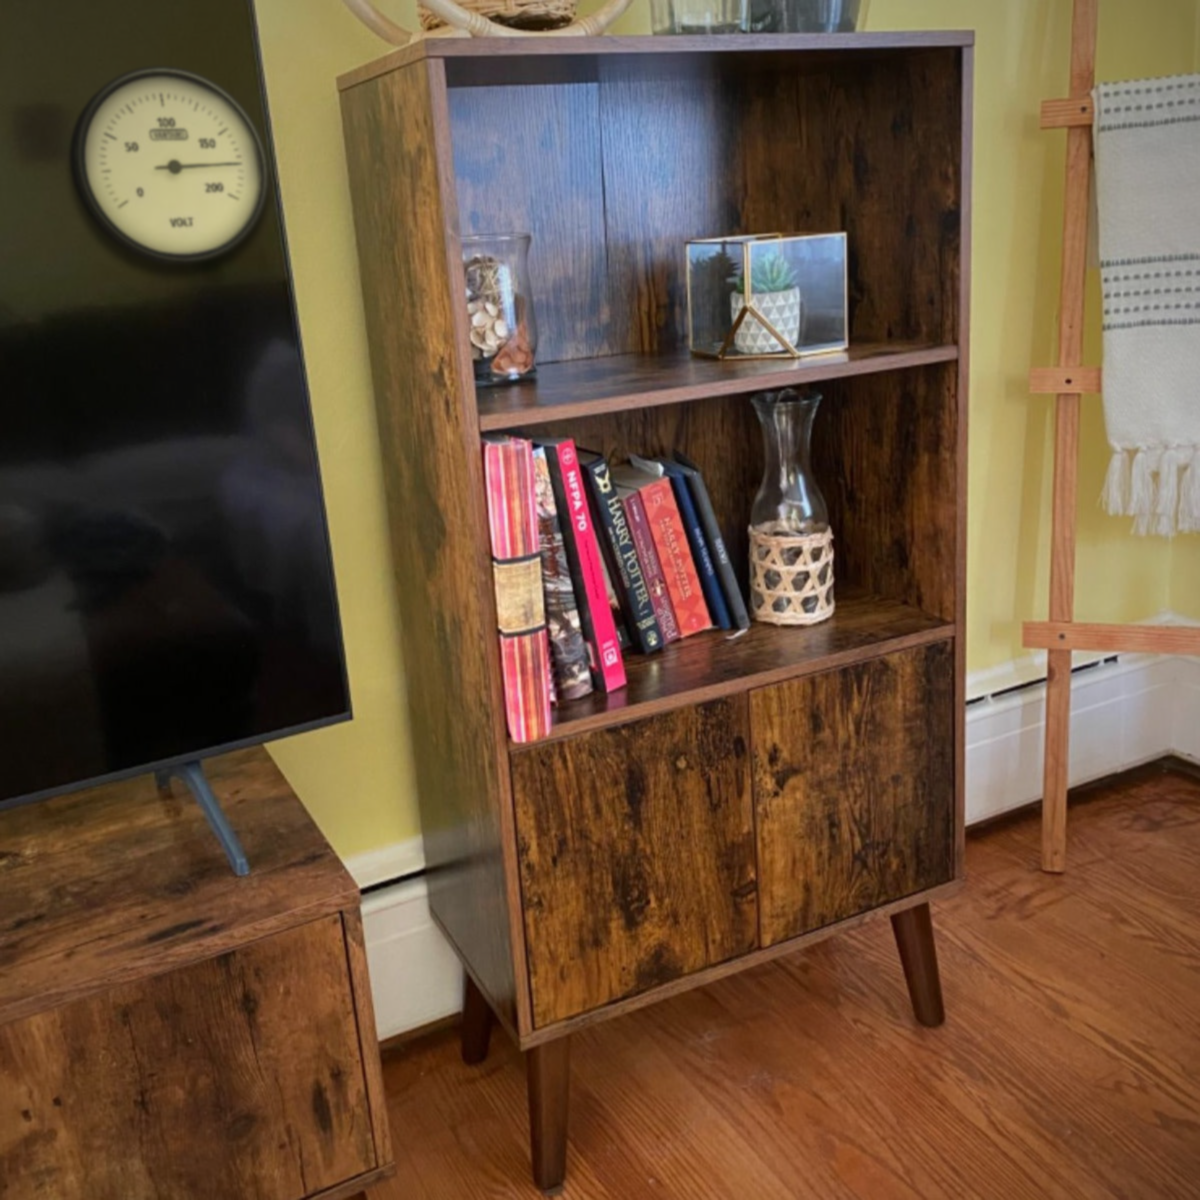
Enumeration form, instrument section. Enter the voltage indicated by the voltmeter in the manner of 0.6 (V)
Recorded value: 175 (V)
